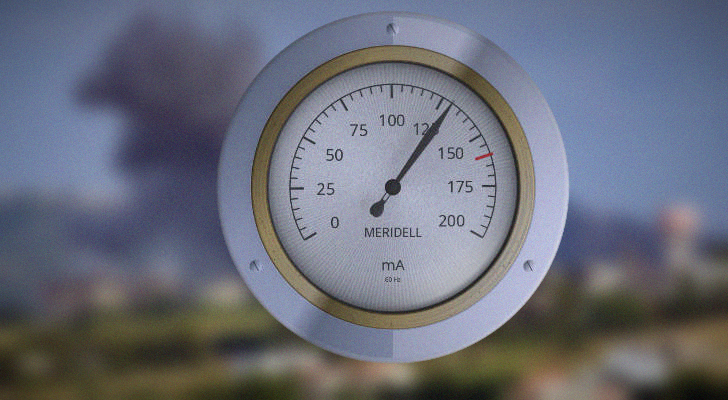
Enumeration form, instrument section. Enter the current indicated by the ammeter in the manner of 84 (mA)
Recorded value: 130 (mA)
